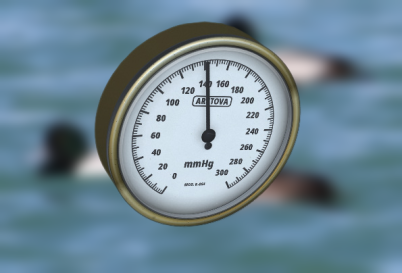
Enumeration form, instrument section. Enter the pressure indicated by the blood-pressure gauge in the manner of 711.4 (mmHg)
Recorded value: 140 (mmHg)
